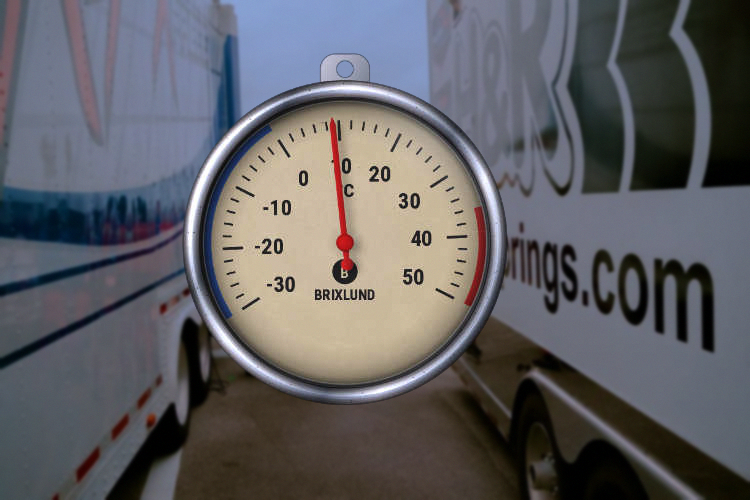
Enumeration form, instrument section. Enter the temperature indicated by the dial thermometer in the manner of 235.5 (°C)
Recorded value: 9 (°C)
